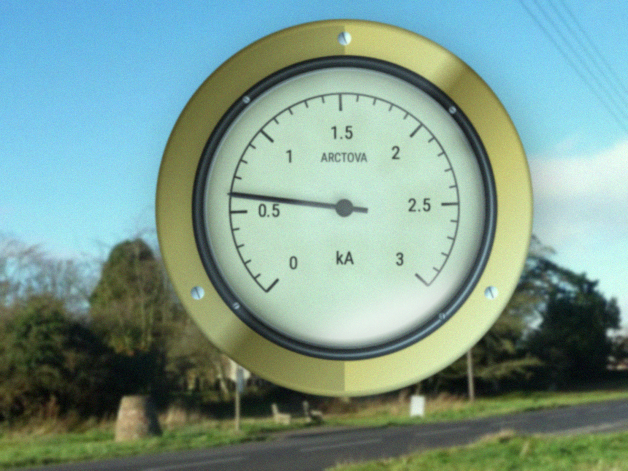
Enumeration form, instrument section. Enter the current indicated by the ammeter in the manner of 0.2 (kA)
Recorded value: 0.6 (kA)
